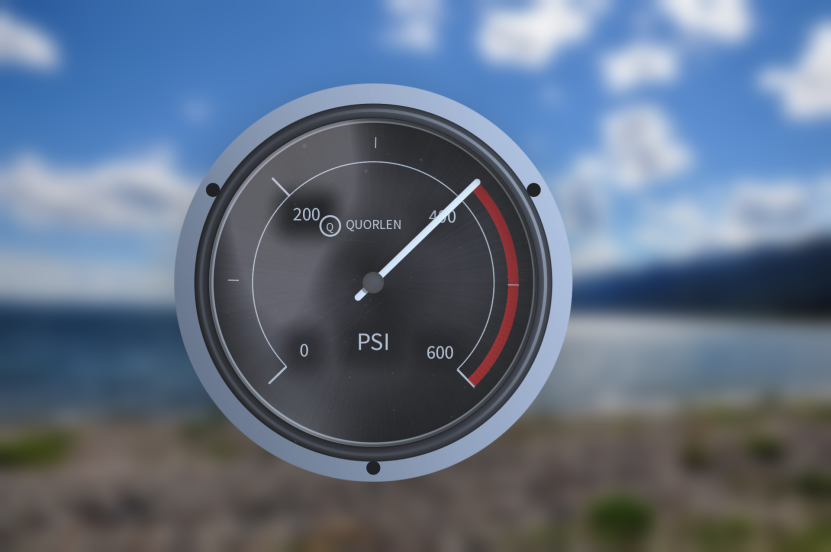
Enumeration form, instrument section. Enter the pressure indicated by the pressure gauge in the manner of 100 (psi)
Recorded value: 400 (psi)
